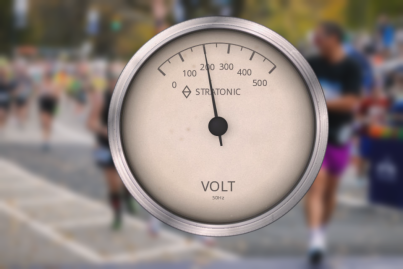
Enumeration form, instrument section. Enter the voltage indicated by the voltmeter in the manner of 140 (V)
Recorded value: 200 (V)
